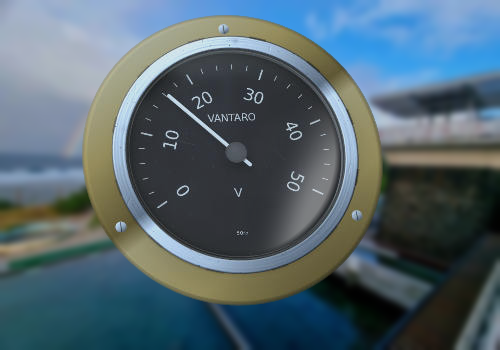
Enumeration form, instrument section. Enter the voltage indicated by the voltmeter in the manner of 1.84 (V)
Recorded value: 16 (V)
